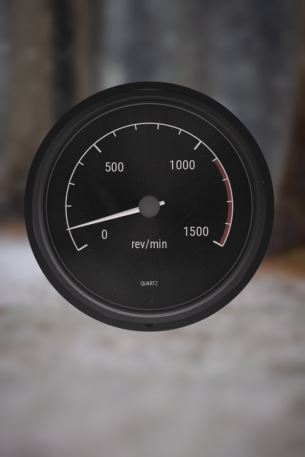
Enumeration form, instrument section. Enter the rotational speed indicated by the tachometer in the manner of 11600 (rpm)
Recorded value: 100 (rpm)
